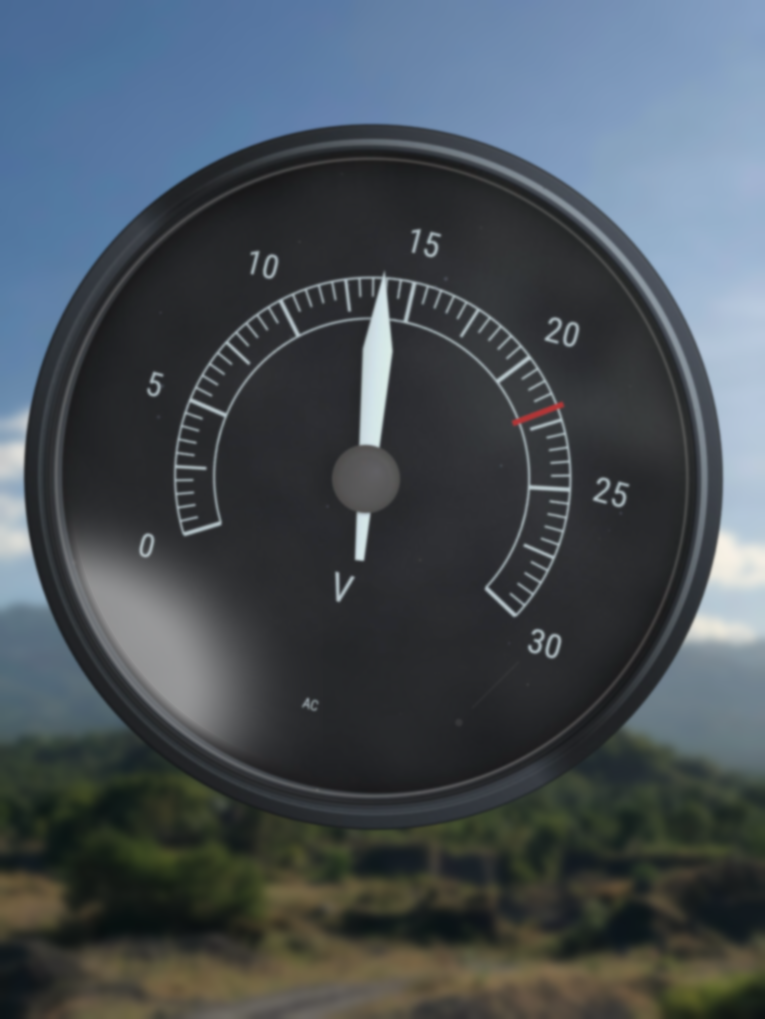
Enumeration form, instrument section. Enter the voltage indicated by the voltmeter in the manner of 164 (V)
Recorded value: 14 (V)
